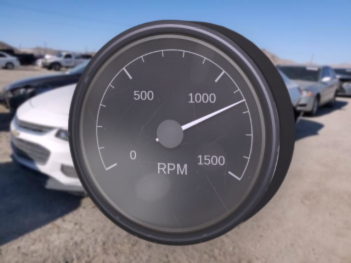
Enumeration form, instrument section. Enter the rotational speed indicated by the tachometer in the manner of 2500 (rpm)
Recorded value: 1150 (rpm)
